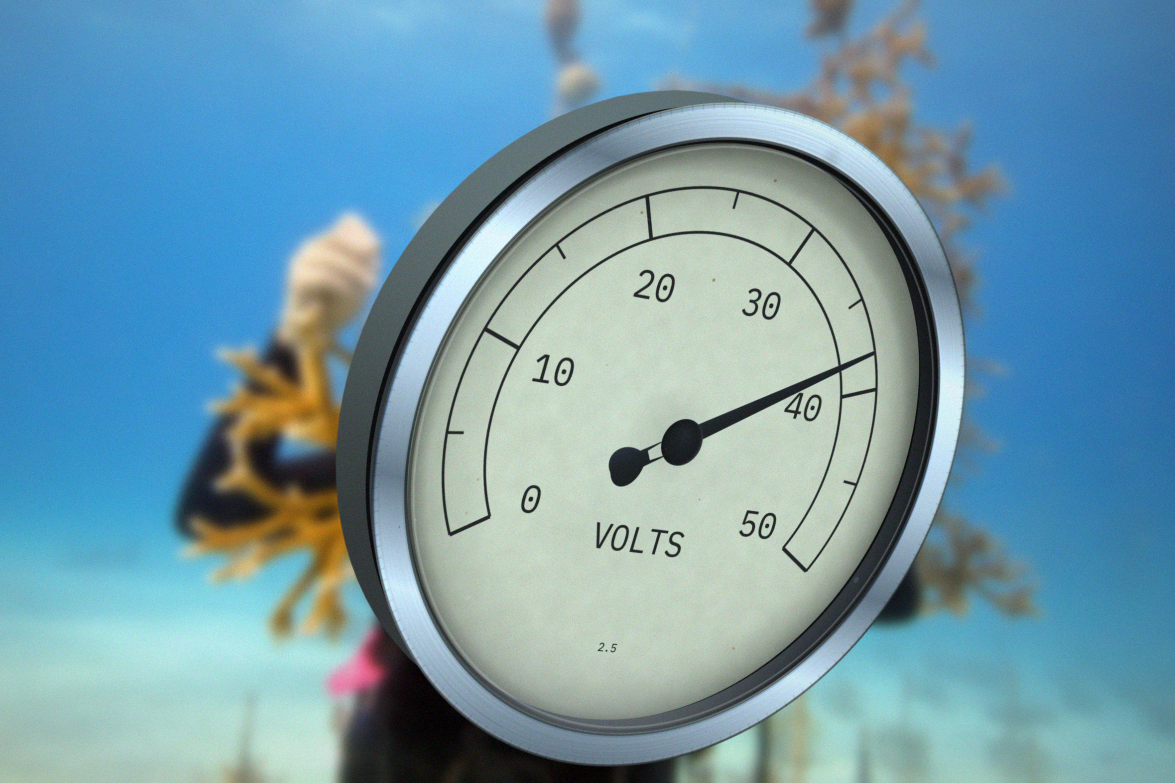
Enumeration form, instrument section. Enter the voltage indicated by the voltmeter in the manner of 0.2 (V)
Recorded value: 37.5 (V)
